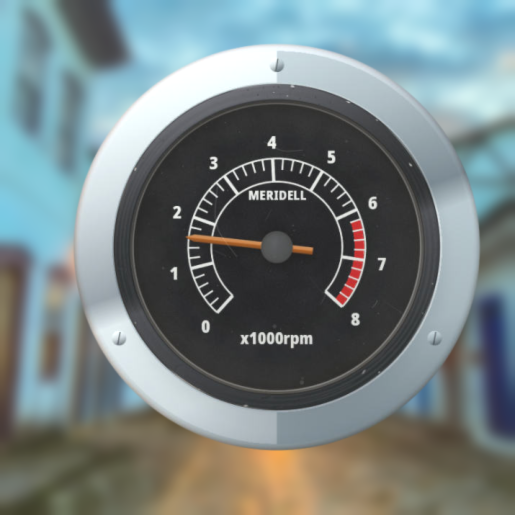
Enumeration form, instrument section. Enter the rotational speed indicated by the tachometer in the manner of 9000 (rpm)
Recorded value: 1600 (rpm)
